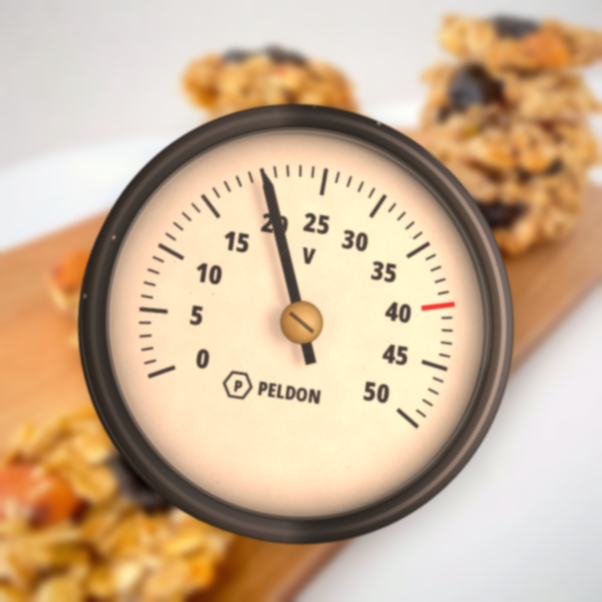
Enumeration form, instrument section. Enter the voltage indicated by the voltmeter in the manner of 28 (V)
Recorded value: 20 (V)
